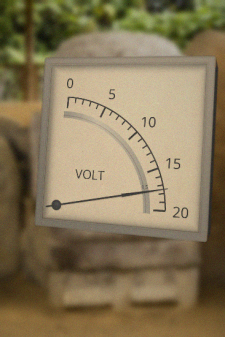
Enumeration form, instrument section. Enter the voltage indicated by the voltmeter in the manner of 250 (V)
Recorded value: 17.5 (V)
